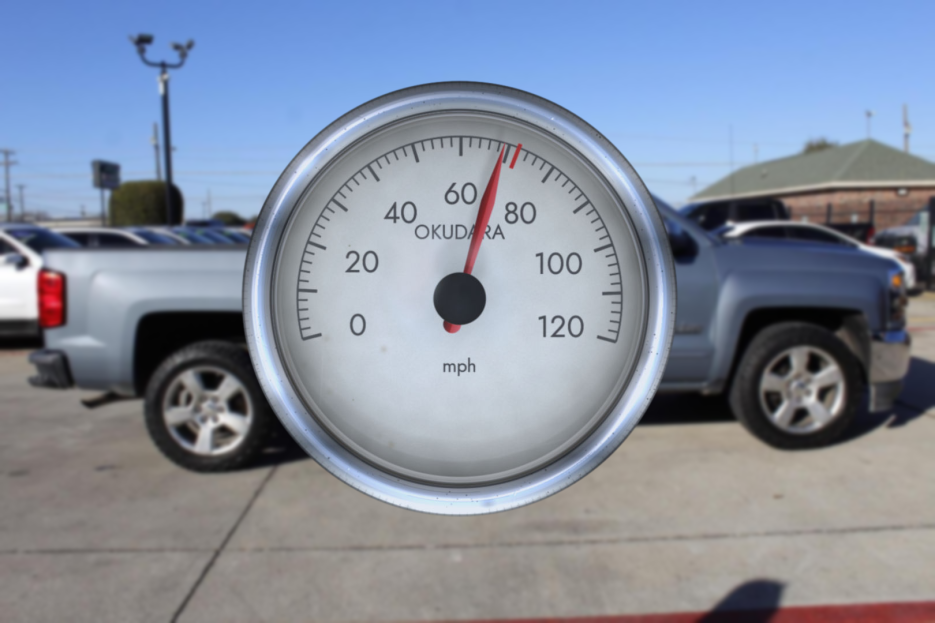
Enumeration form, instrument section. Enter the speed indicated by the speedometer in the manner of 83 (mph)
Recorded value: 69 (mph)
